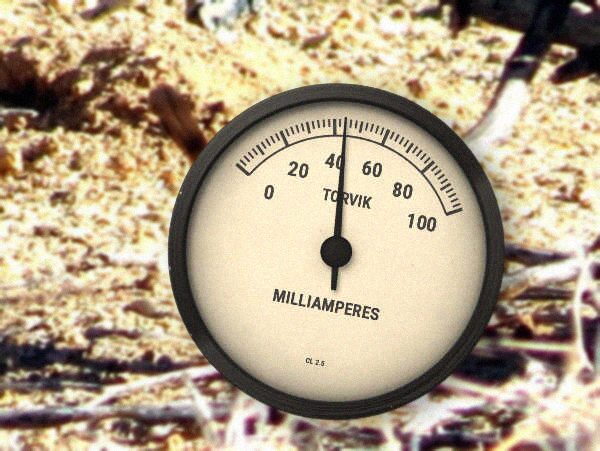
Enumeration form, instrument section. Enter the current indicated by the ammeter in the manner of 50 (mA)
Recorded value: 44 (mA)
